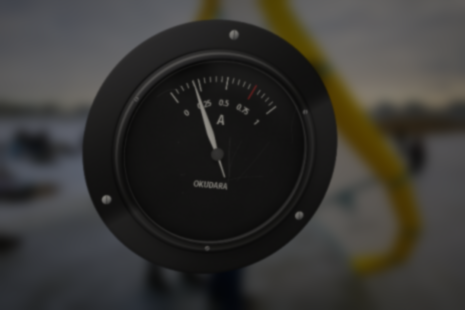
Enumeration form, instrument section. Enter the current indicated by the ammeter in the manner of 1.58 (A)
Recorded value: 0.2 (A)
